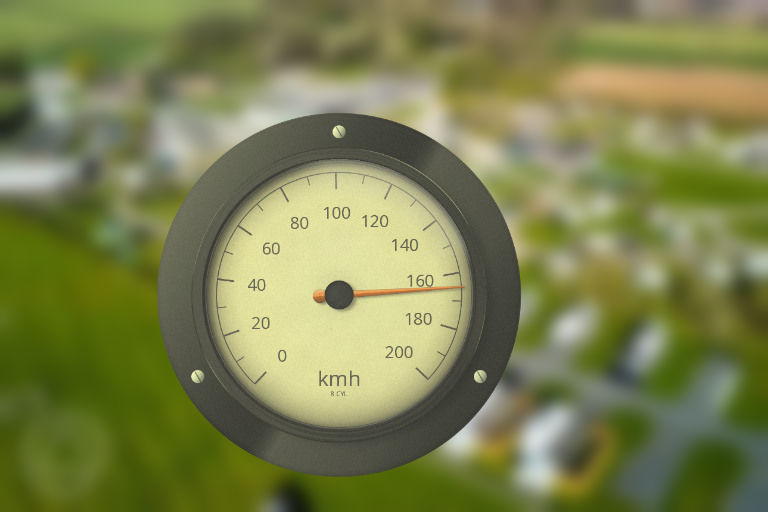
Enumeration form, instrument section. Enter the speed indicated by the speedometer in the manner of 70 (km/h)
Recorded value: 165 (km/h)
